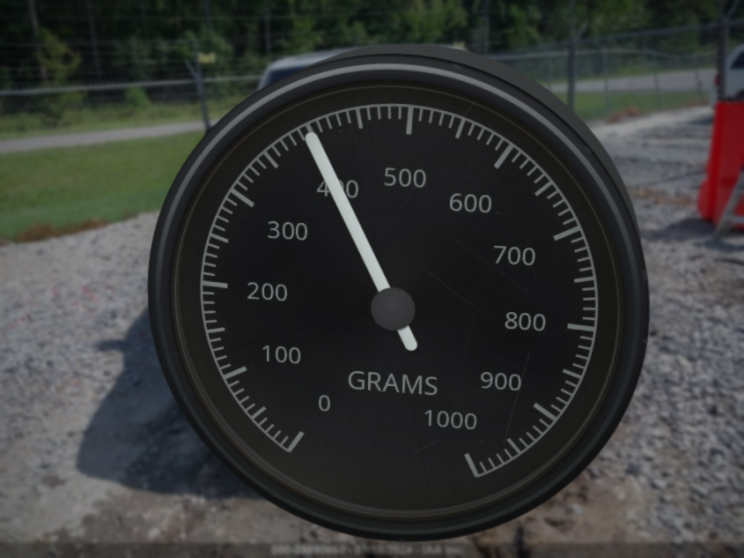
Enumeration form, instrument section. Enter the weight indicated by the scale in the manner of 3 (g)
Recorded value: 400 (g)
